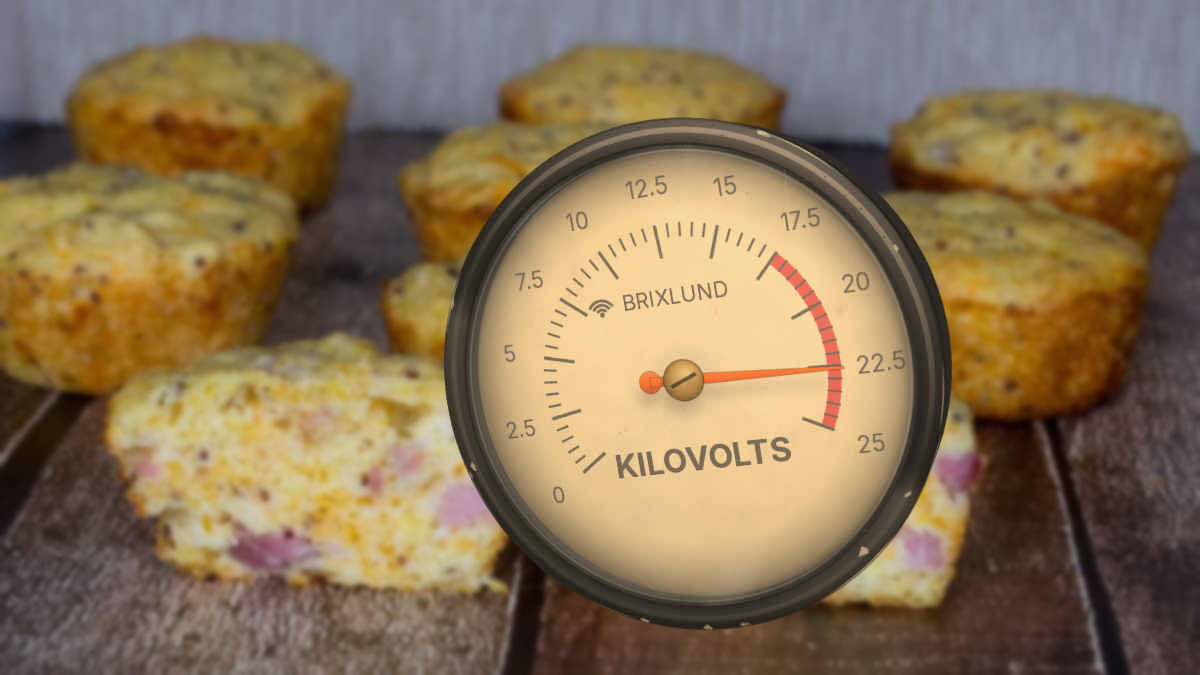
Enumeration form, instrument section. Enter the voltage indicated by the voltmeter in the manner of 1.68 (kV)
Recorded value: 22.5 (kV)
